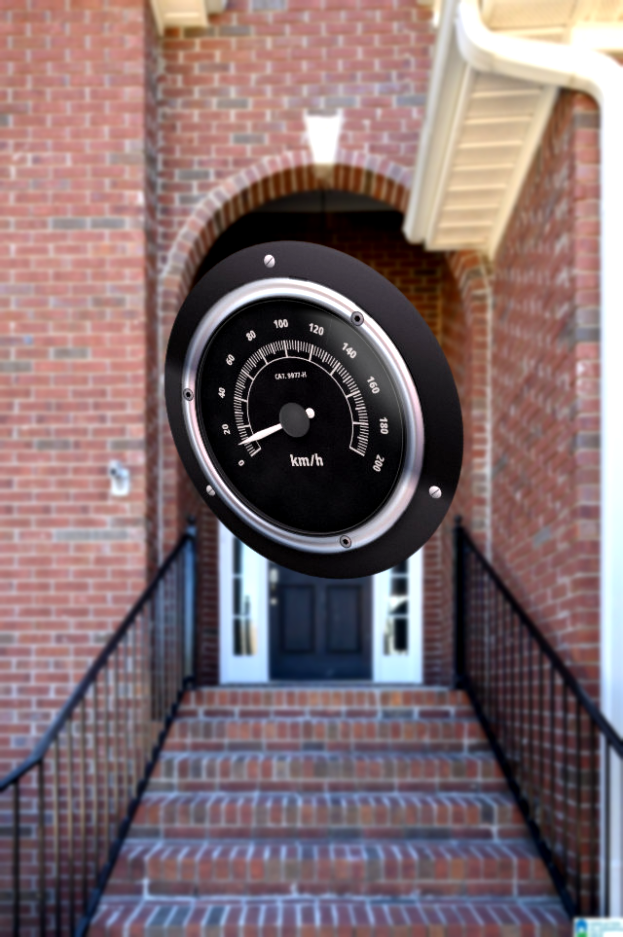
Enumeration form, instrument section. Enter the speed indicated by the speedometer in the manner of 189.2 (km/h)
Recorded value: 10 (km/h)
